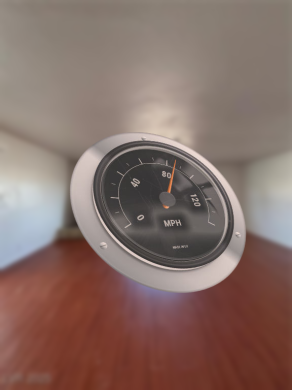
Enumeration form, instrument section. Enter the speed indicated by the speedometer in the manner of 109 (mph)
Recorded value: 85 (mph)
